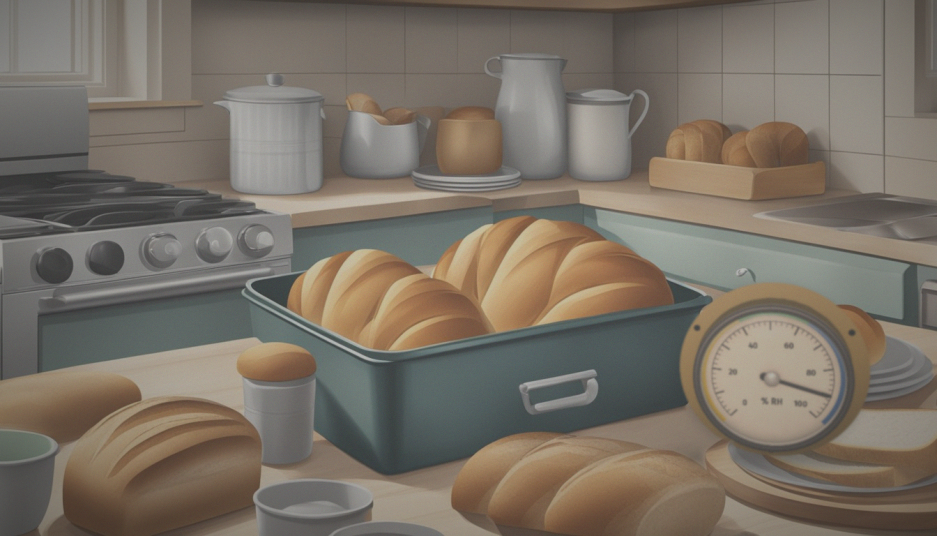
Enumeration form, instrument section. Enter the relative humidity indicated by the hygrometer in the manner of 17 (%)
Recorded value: 90 (%)
